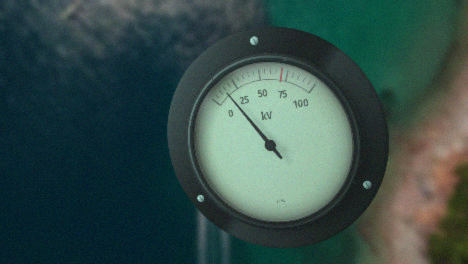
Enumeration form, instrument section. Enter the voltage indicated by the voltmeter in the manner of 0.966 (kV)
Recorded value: 15 (kV)
